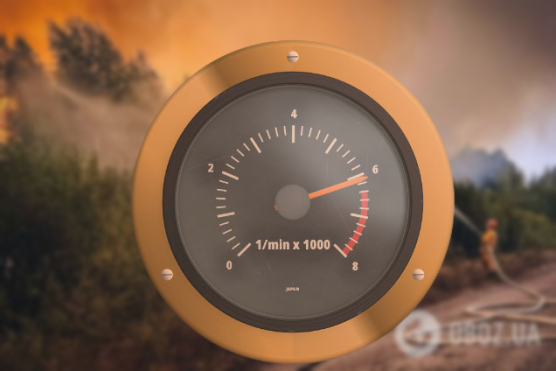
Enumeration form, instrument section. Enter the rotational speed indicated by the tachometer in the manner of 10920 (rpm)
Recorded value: 6100 (rpm)
